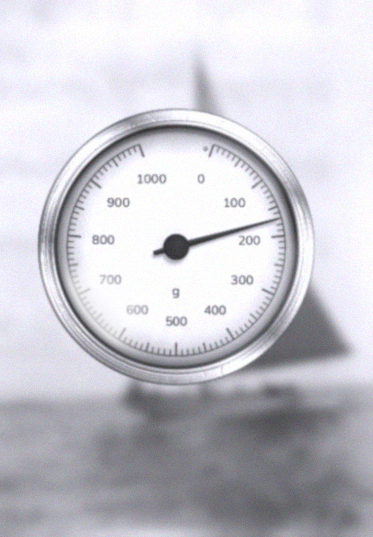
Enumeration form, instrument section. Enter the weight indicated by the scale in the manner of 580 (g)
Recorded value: 170 (g)
